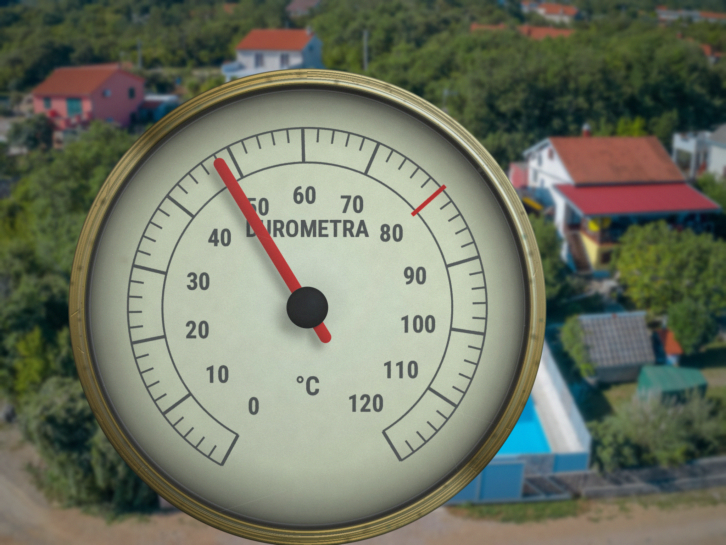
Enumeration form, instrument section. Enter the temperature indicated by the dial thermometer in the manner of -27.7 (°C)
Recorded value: 48 (°C)
